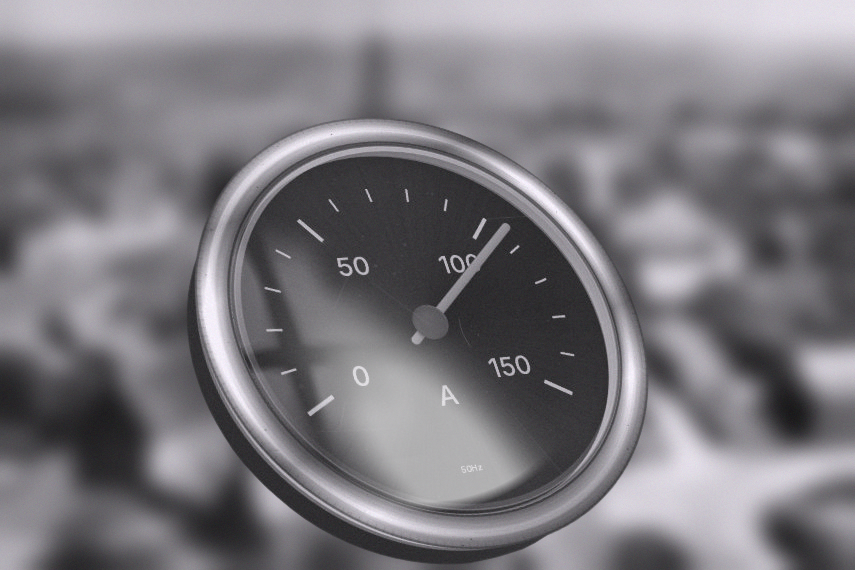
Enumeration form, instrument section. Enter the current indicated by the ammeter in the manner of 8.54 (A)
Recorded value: 105 (A)
